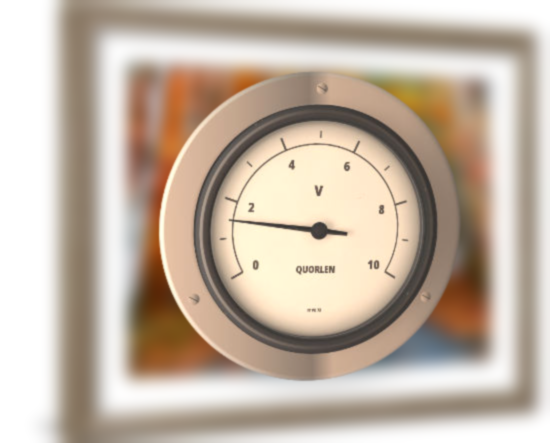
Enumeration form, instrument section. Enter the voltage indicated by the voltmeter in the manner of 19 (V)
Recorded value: 1.5 (V)
